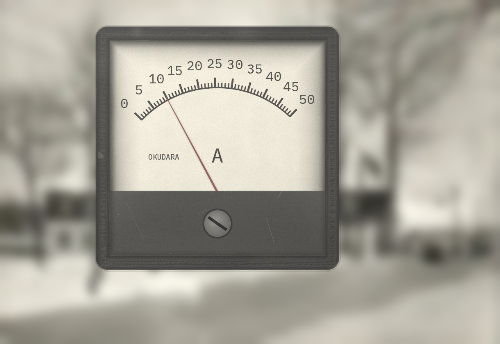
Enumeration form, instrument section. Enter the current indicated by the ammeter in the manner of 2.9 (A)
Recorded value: 10 (A)
